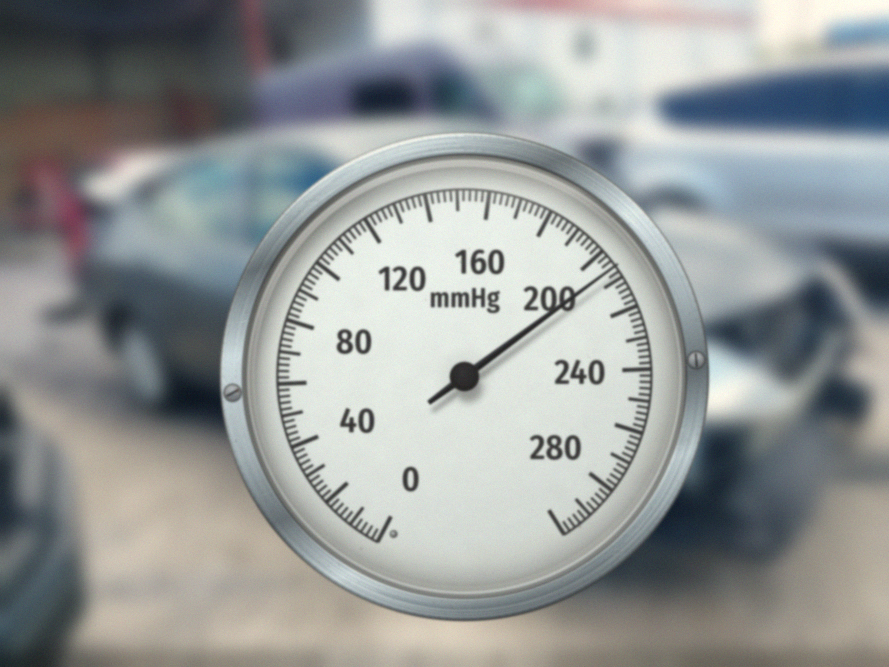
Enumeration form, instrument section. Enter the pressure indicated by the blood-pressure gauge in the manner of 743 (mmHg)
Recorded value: 206 (mmHg)
